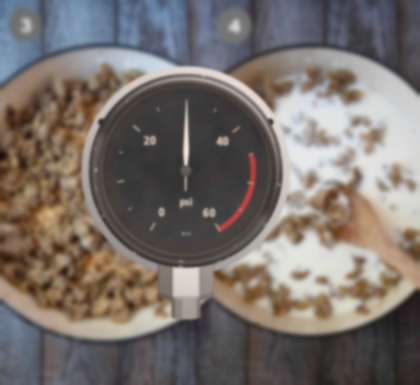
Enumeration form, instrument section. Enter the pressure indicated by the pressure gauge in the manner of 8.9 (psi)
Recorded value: 30 (psi)
